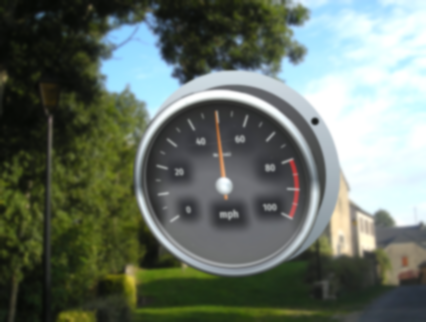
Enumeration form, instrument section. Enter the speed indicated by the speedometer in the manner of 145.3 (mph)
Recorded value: 50 (mph)
